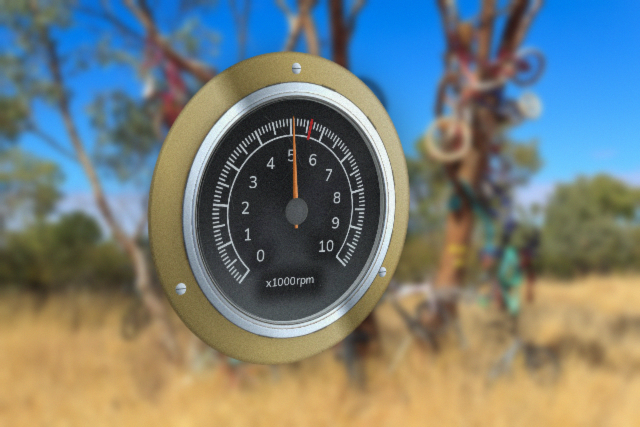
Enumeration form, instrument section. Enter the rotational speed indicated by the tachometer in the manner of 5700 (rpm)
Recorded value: 5000 (rpm)
